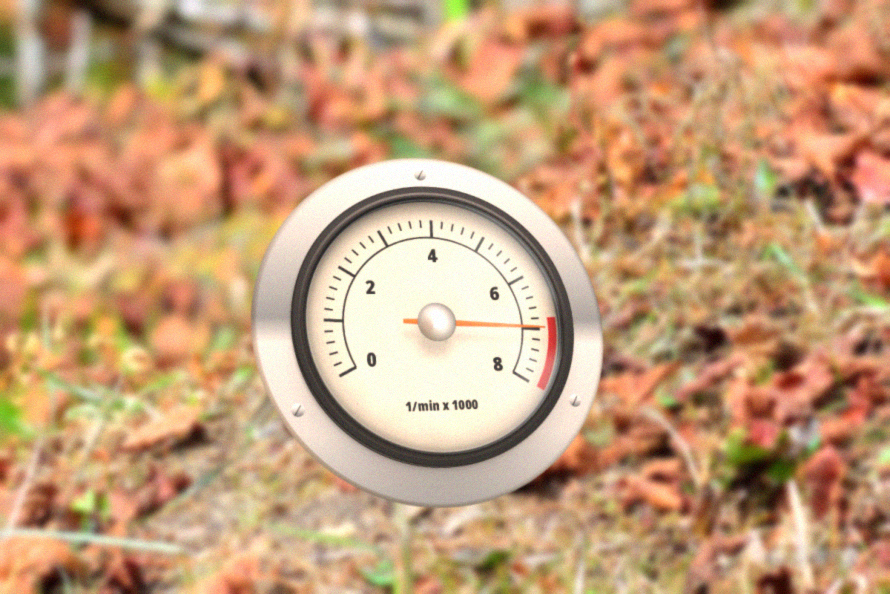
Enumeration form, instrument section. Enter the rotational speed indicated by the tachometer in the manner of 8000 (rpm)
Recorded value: 7000 (rpm)
